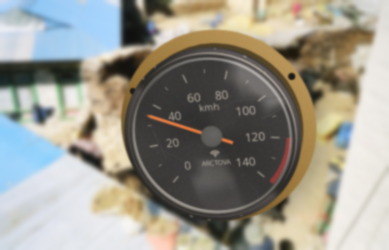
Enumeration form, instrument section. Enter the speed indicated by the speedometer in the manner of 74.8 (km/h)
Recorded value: 35 (km/h)
